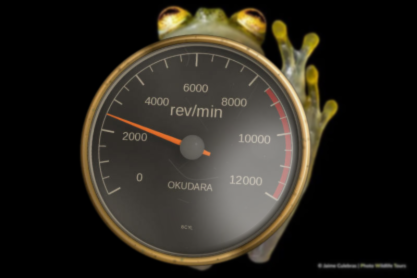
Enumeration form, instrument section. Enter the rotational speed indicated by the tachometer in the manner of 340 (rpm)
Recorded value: 2500 (rpm)
